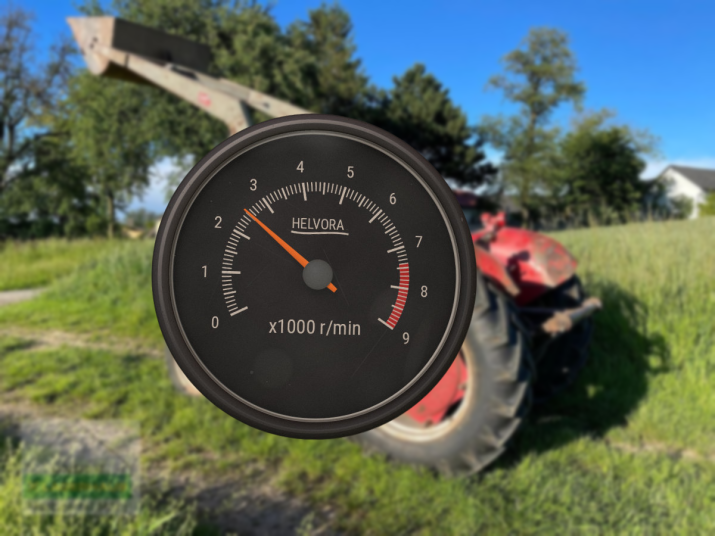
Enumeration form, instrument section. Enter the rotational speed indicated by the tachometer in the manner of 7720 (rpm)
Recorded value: 2500 (rpm)
